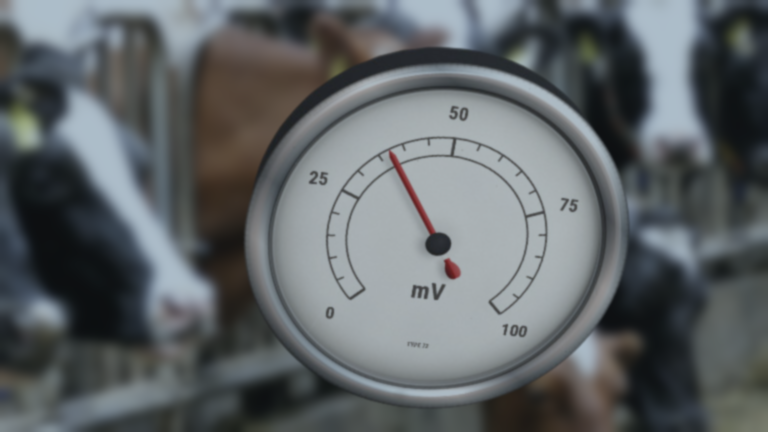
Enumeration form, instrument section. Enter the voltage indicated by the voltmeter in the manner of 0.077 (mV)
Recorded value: 37.5 (mV)
